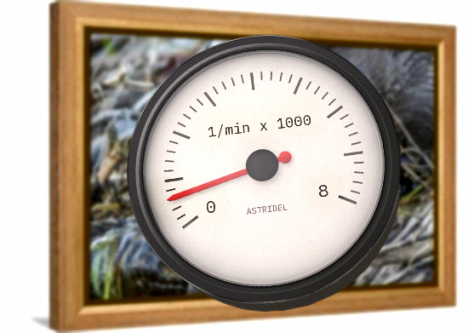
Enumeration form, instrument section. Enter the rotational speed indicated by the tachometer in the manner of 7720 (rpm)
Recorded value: 600 (rpm)
